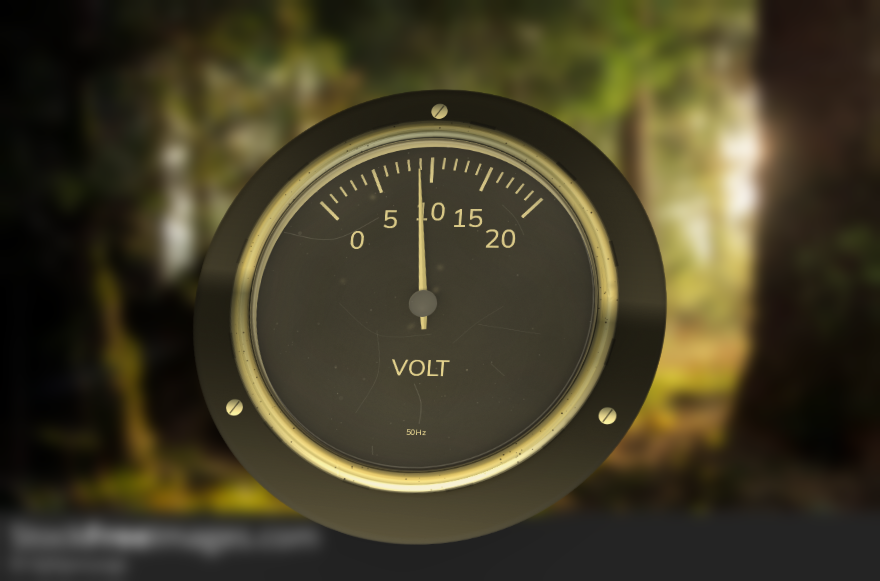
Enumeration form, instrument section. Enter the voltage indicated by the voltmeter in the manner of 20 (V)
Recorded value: 9 (V)
